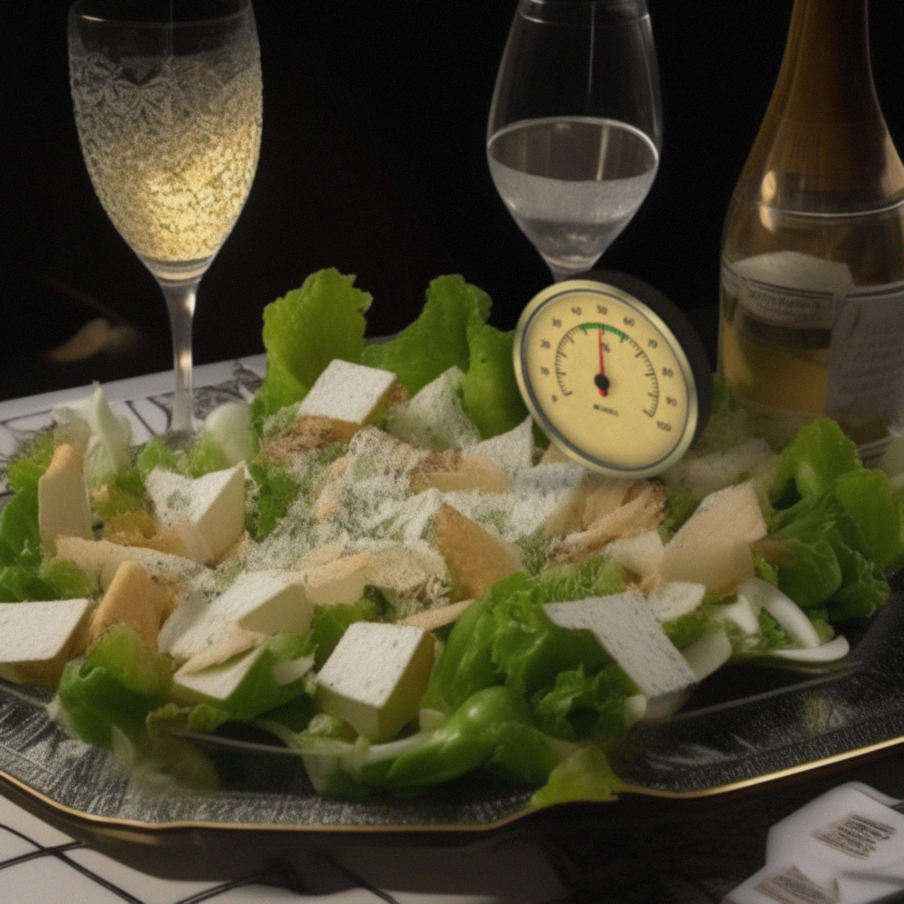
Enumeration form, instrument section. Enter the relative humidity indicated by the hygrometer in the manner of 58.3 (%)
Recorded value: 50 (%)
